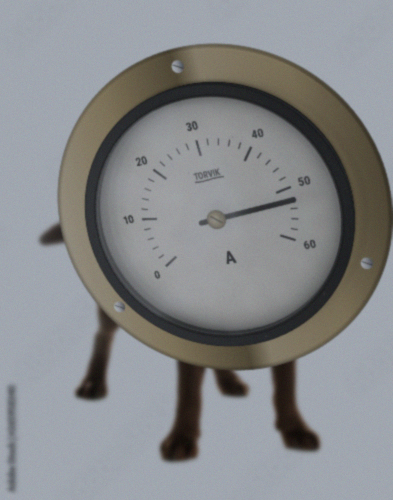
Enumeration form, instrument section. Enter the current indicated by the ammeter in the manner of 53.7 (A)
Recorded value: 52 (A)
